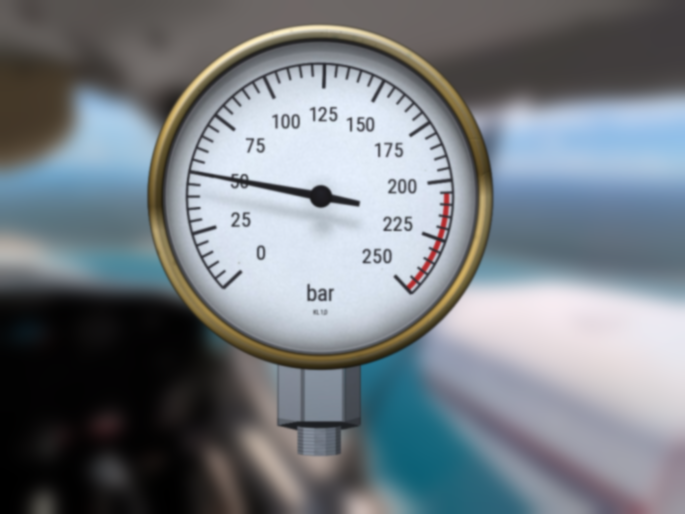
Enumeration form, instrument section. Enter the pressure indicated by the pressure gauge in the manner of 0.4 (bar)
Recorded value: 50 (bar)
